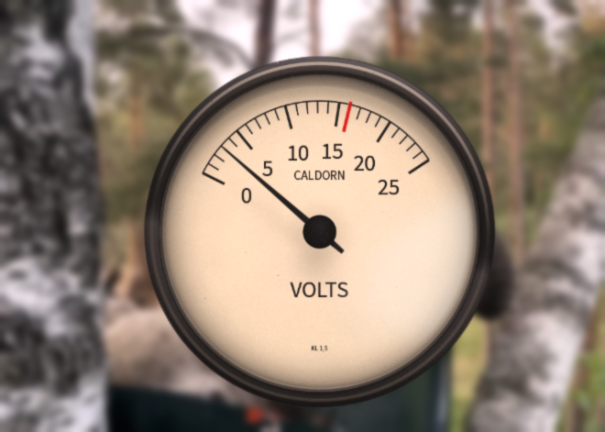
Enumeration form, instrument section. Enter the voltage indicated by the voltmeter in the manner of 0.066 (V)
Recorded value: 3 (V)
